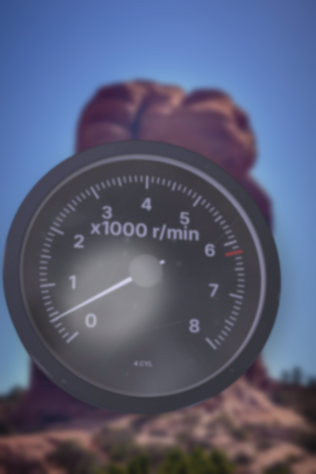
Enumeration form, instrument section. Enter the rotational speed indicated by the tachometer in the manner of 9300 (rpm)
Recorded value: 400 (rpm)
